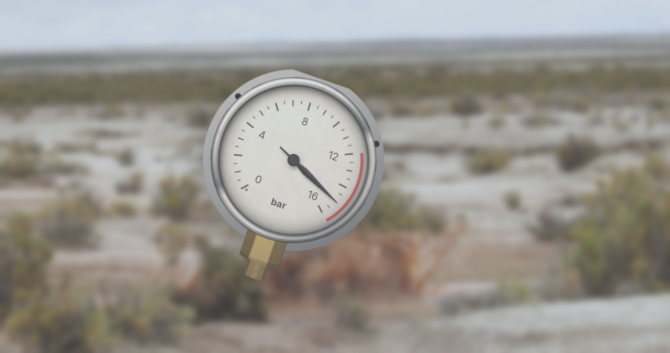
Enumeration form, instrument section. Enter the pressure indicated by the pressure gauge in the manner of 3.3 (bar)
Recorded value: 15 (bar)
